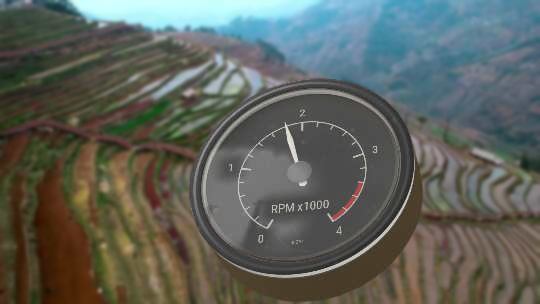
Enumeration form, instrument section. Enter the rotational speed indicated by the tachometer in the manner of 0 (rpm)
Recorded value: 1800 (rpm)
